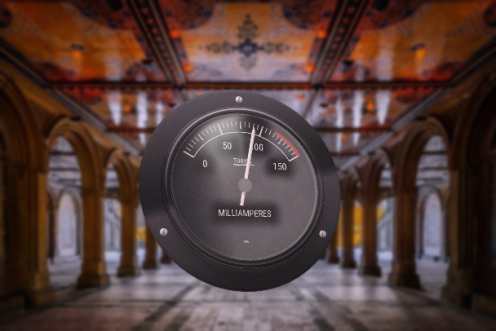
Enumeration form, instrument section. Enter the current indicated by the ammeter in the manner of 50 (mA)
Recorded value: 90 (mA)
